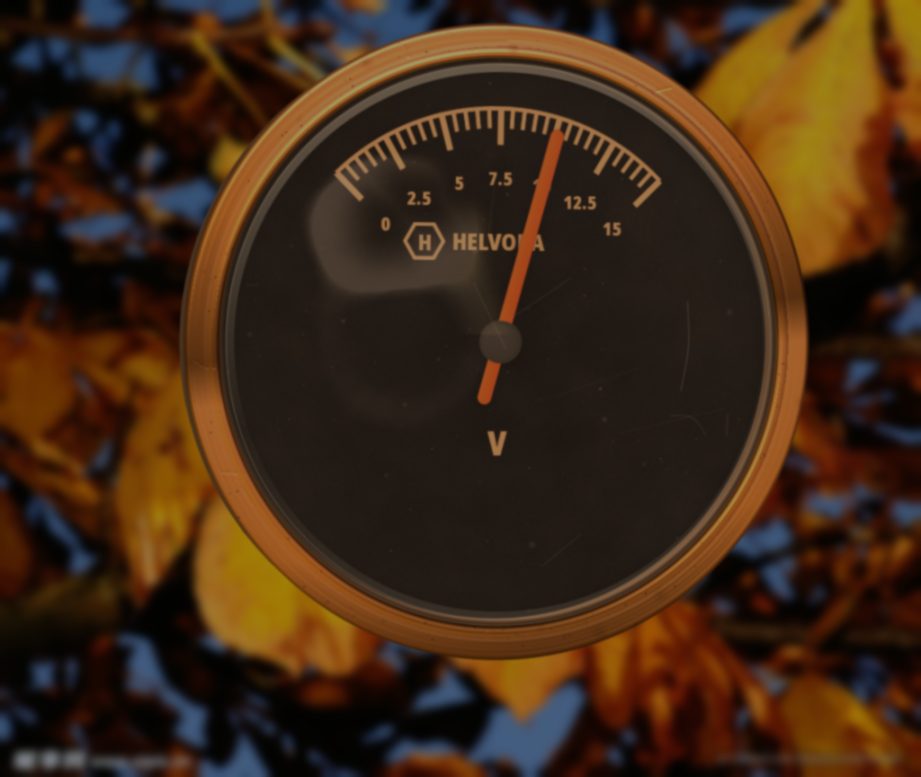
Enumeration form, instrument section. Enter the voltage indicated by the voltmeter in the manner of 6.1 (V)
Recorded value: 10 (V)
